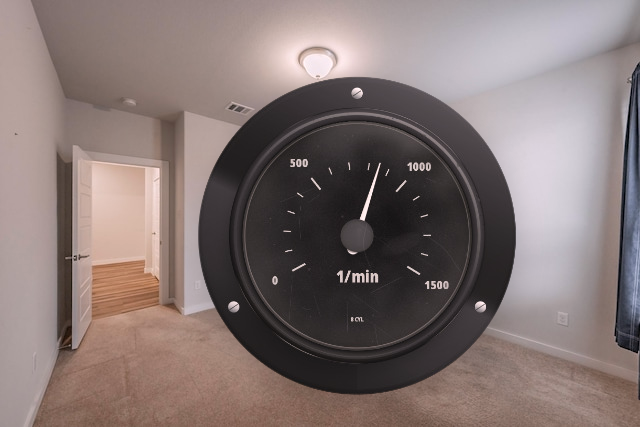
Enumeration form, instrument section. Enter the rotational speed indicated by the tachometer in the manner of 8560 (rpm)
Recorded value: 850 (rpm)
